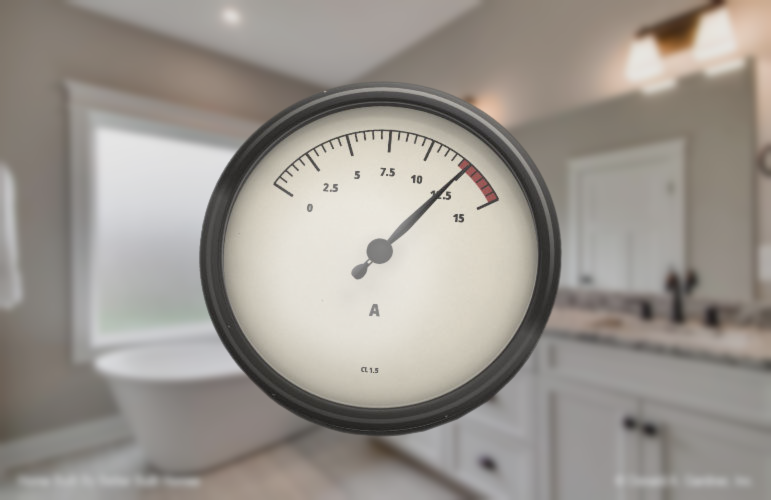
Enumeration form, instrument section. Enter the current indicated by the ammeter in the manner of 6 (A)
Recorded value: 12.5 (A)
